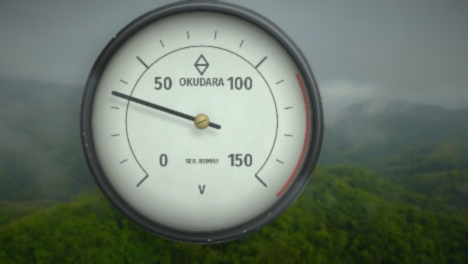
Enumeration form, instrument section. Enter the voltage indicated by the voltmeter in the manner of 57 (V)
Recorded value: 35 (V)
